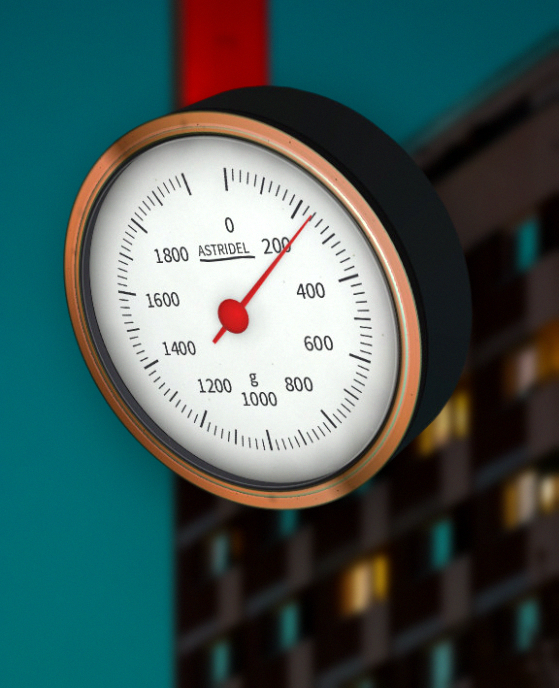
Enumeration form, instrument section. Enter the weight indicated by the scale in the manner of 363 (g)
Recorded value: 240 (g)
